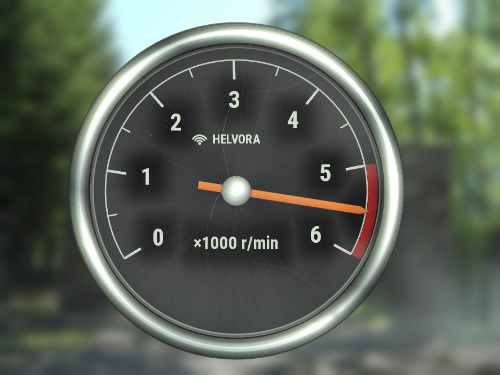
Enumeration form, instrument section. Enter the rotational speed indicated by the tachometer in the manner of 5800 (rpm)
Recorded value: 5500 (rpm)
